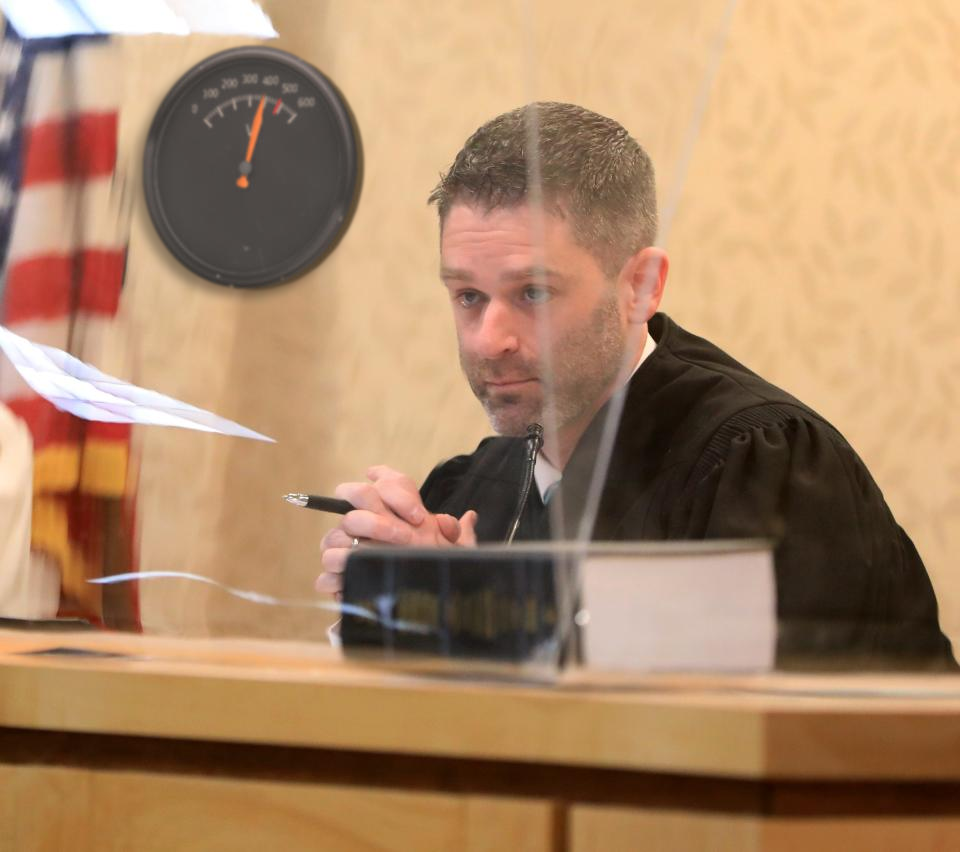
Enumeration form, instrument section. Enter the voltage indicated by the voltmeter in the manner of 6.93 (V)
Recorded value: 400 (V)
